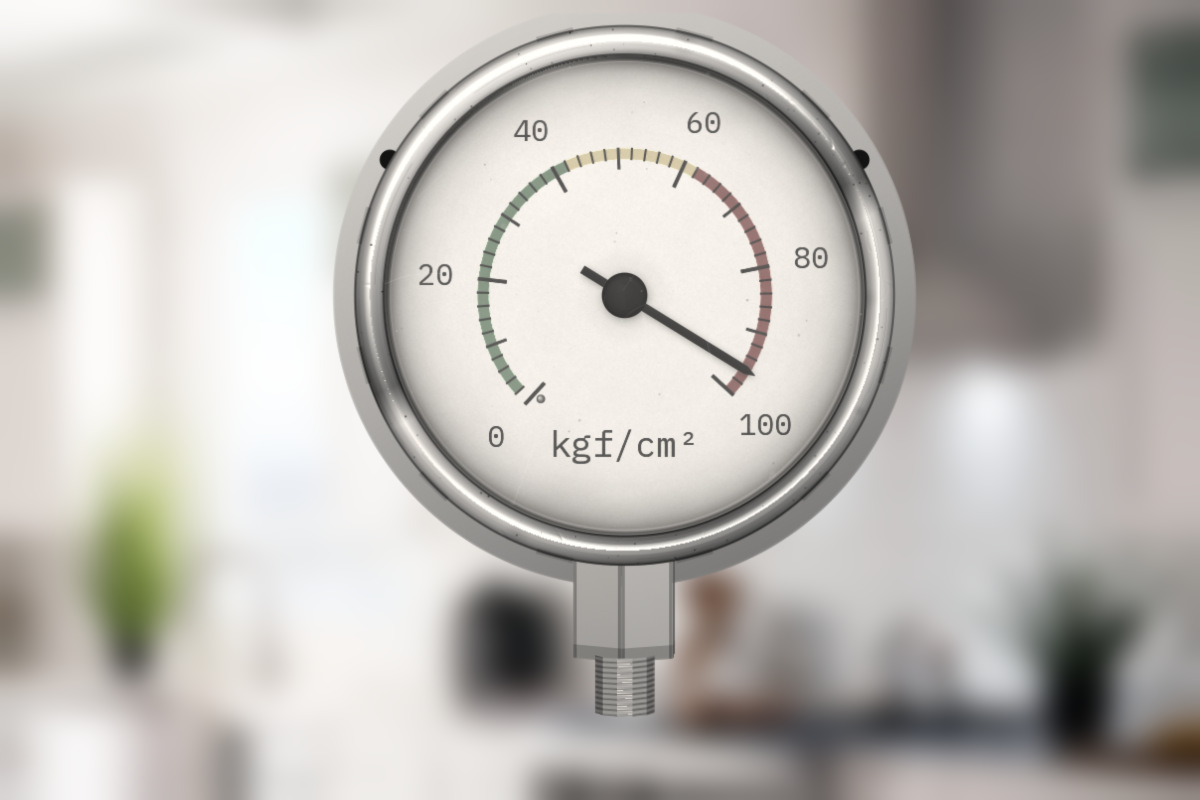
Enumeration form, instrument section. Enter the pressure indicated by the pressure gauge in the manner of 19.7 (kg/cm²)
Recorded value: 96 (kg/cm²)
